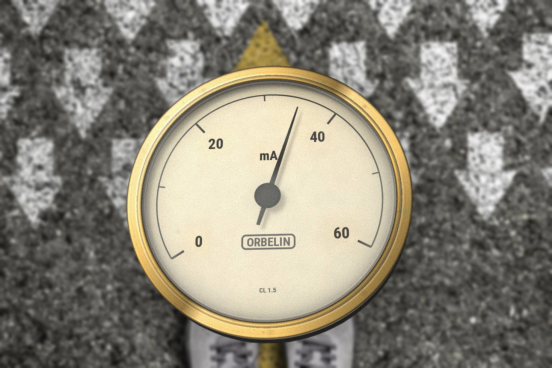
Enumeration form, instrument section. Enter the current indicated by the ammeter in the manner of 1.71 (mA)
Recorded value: 35 (mA)
